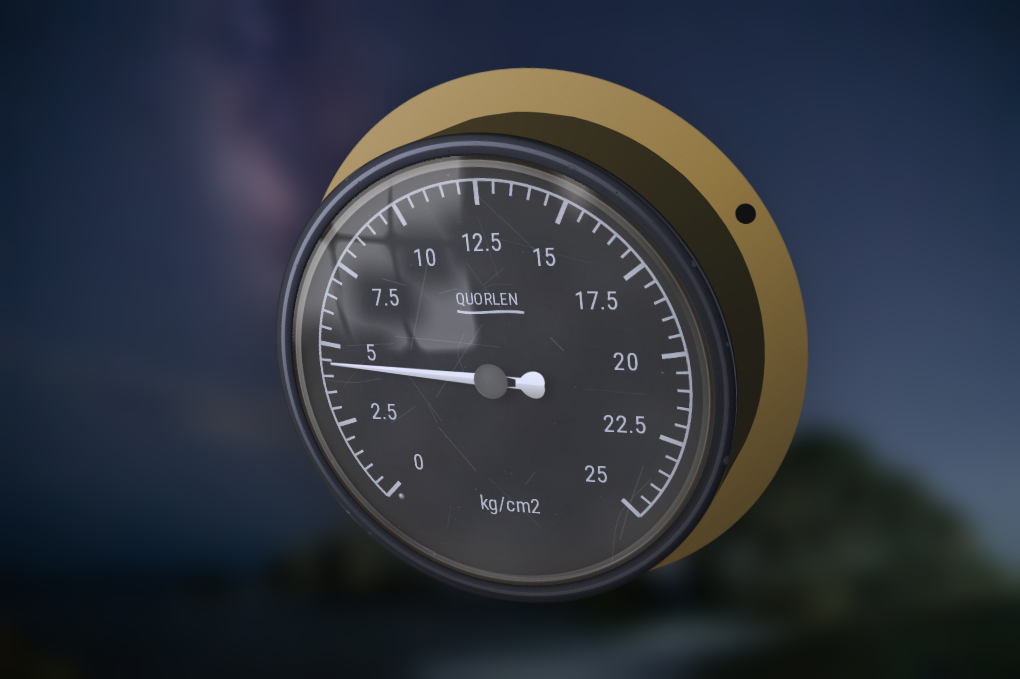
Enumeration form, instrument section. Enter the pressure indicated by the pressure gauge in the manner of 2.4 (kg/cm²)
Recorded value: 4.5 (kg/cm²)
